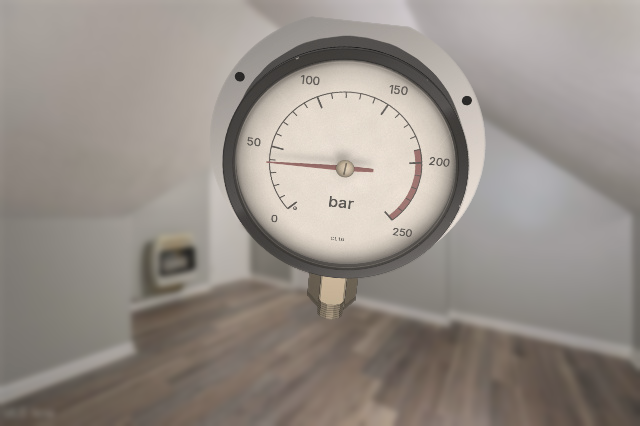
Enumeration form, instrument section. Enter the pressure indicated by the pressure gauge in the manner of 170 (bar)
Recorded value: 40 (bar)
